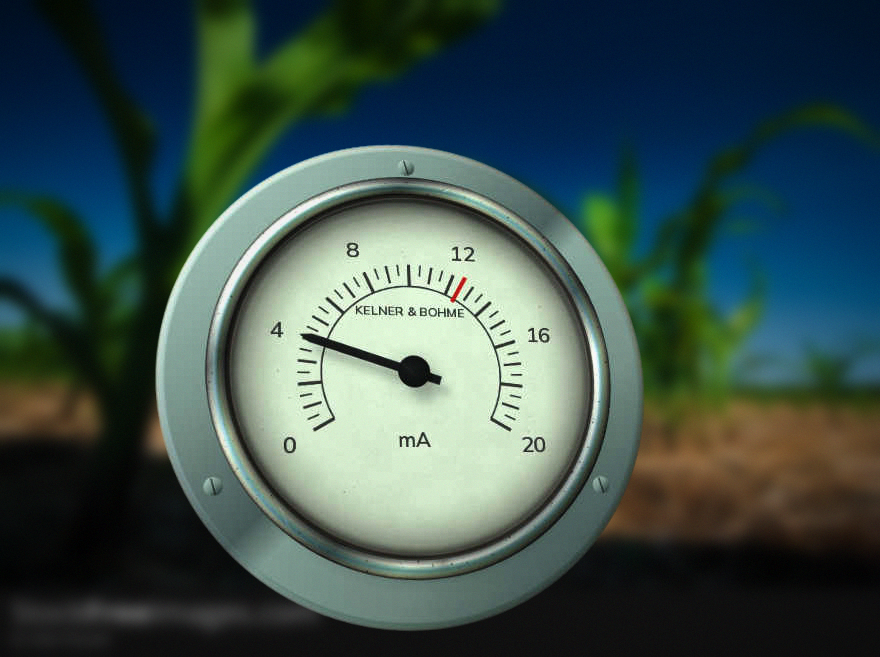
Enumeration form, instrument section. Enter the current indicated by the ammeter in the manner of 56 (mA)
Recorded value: 4 (mA)
